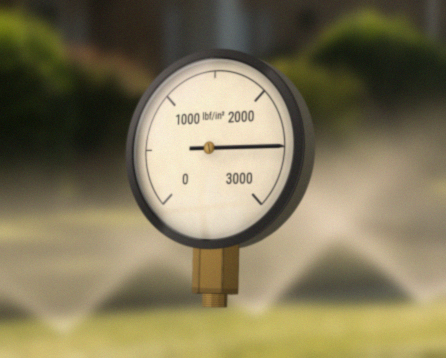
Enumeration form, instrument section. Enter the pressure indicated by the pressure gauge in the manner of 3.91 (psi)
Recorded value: 2500 (psi)
